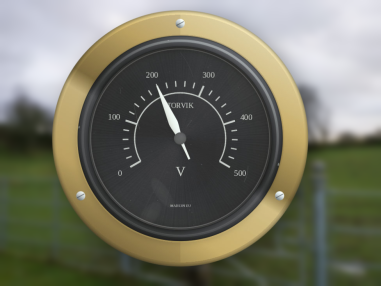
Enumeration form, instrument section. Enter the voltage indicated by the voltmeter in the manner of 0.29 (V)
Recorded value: 200 (V)
